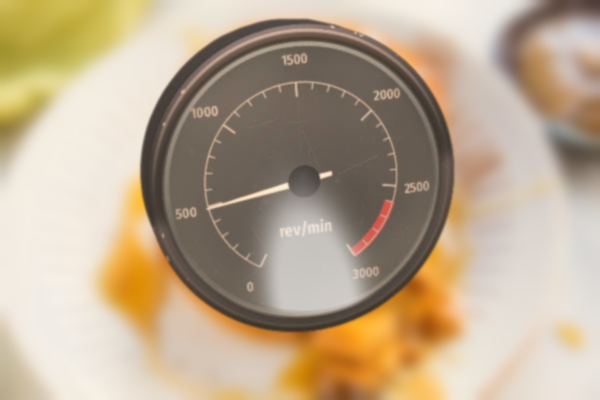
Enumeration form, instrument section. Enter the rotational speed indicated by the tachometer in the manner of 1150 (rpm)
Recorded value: 500 (rpm)
